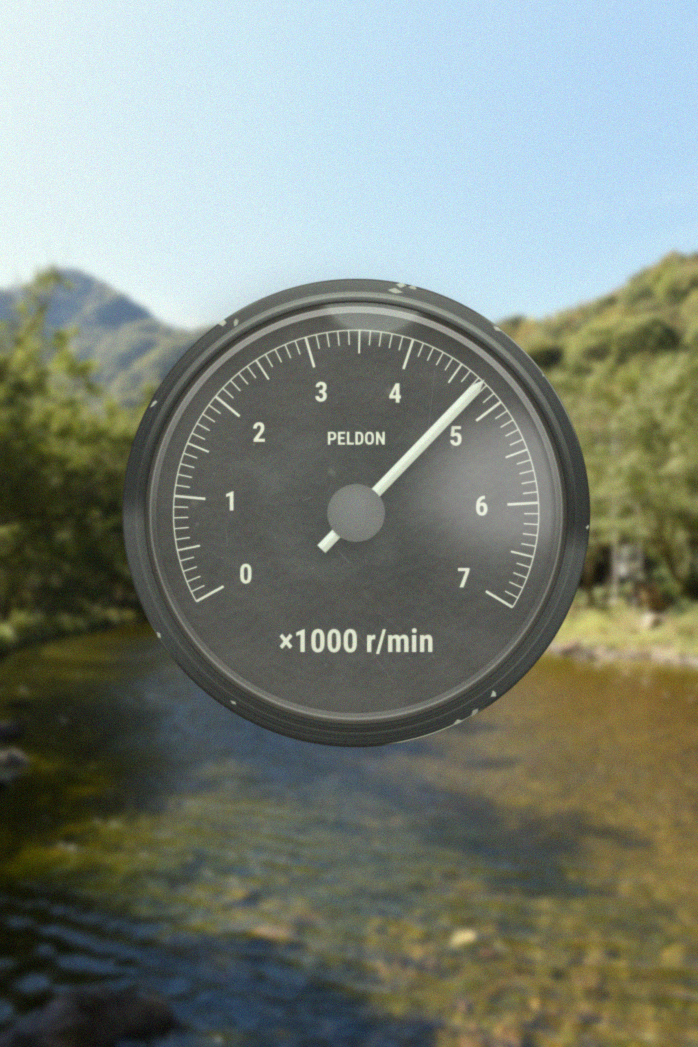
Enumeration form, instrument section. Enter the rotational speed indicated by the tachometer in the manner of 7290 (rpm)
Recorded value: 4750 (rpm)
